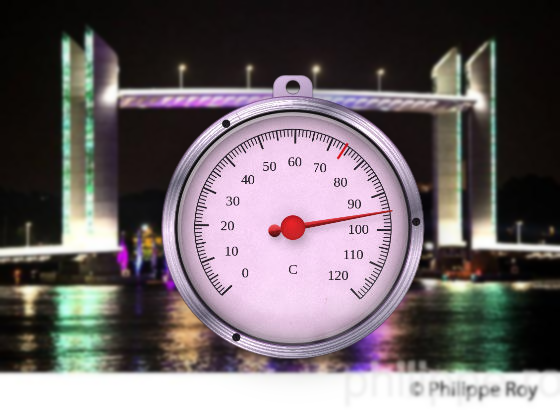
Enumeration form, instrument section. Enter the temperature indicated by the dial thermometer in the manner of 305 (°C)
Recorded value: 95 (°C)
